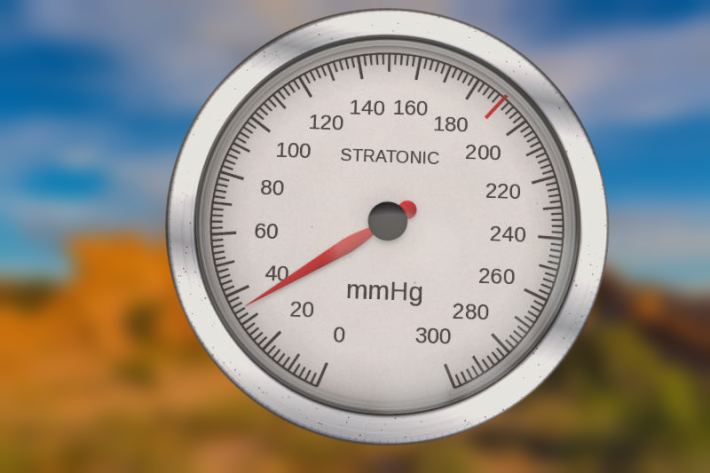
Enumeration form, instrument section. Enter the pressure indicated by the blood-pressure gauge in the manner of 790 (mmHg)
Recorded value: 34 (mmHg)
